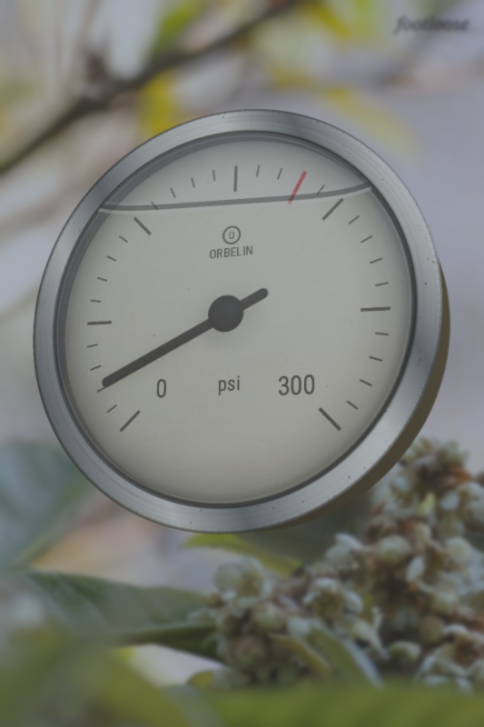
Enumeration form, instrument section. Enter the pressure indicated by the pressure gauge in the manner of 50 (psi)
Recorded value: 20 (psi)
